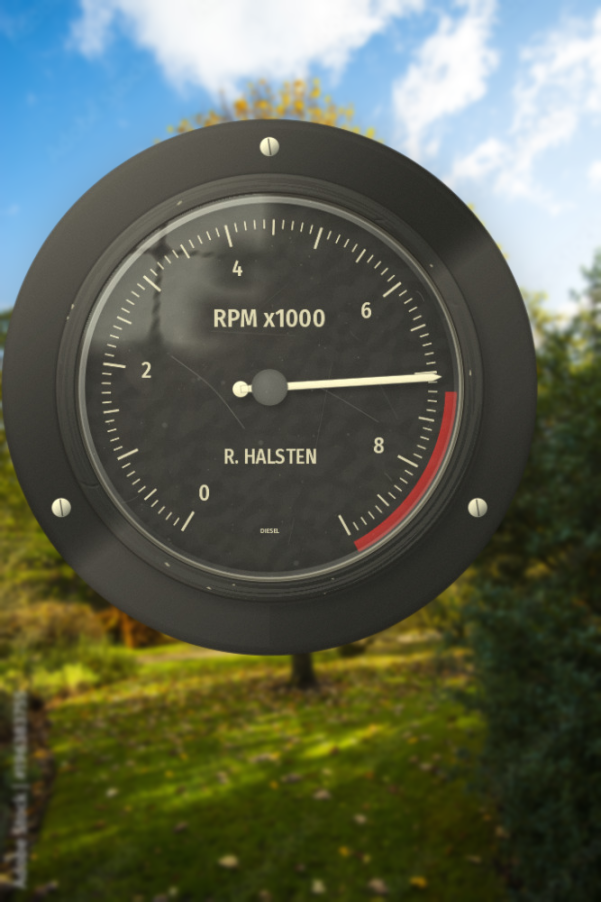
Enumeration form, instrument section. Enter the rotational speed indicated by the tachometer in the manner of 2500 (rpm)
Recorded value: 7050 (rpm)
